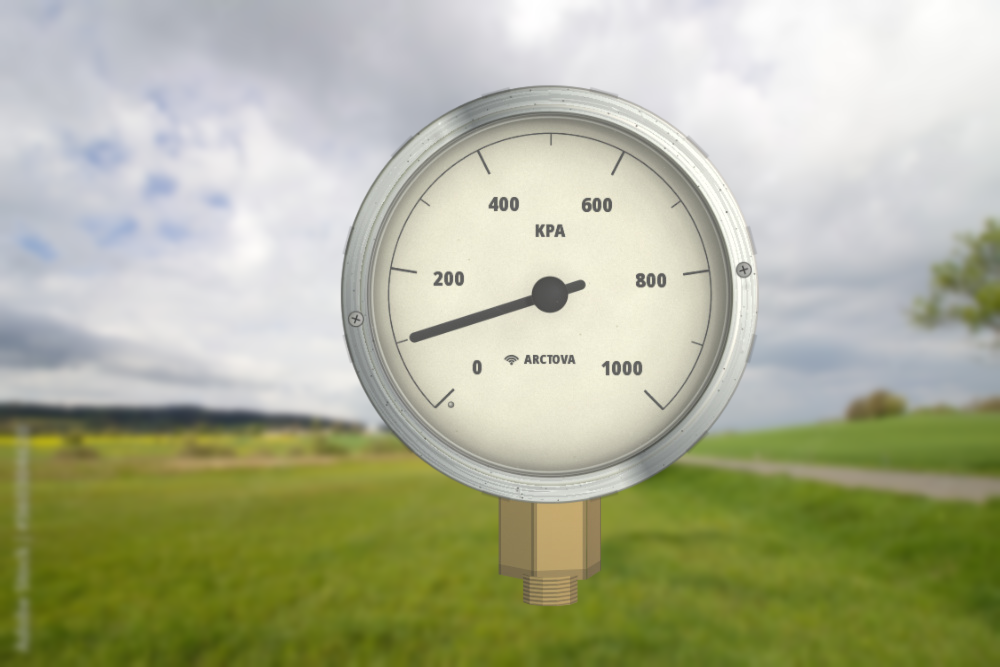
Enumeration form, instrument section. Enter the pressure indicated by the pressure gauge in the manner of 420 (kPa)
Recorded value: 100 (kPa)
